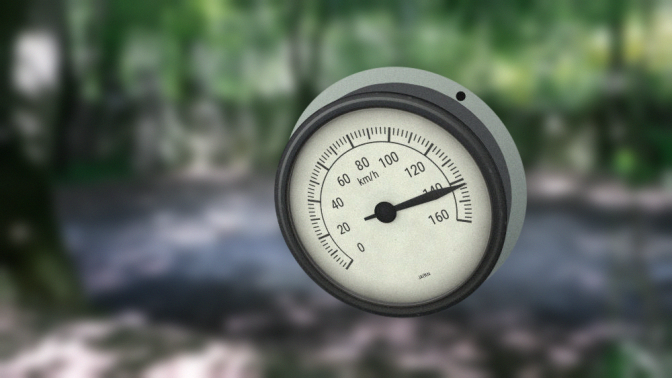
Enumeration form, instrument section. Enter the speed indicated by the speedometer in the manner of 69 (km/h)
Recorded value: 142 (km/h)
